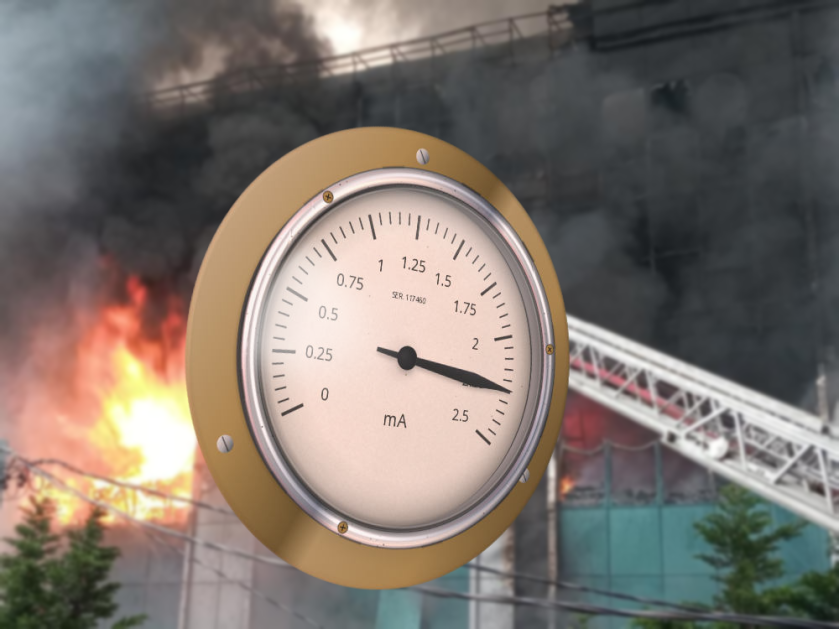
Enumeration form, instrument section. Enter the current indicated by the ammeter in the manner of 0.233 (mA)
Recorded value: 2.25 (mA)
